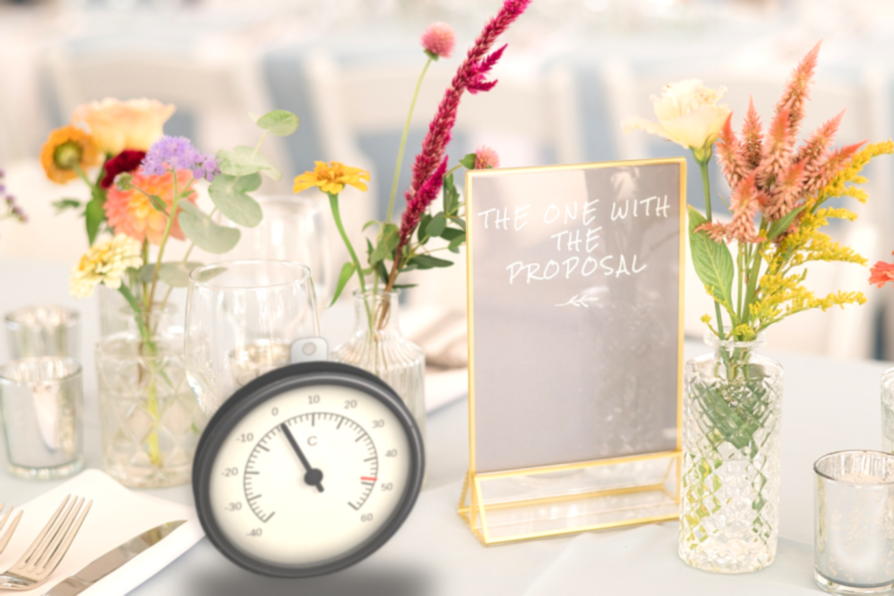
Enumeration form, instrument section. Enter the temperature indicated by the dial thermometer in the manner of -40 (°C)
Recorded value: 0 (°C)
